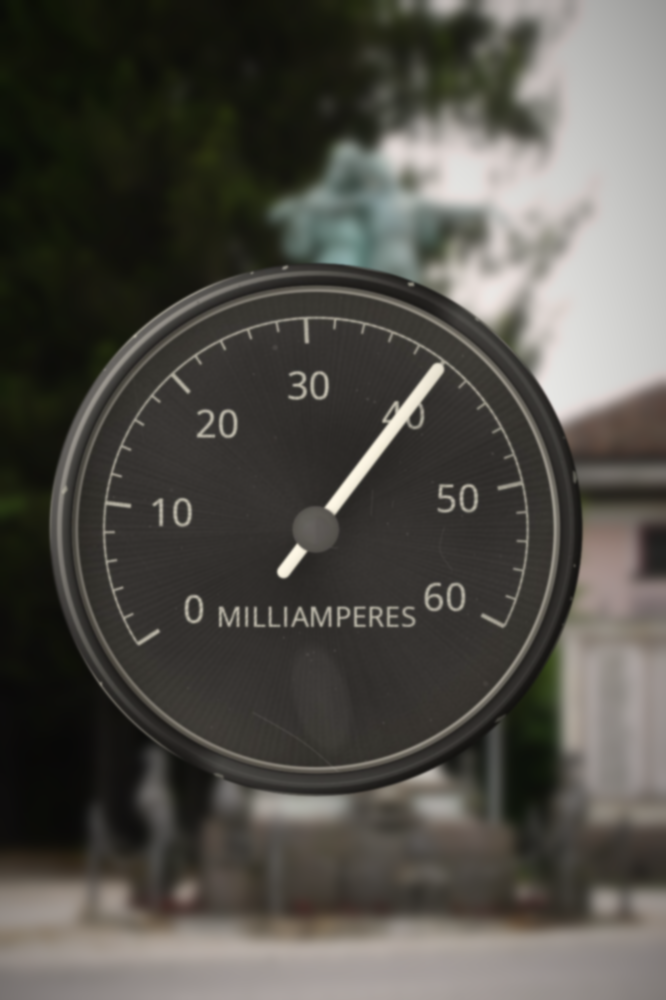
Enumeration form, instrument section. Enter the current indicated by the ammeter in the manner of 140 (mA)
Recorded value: 40 (mA)
